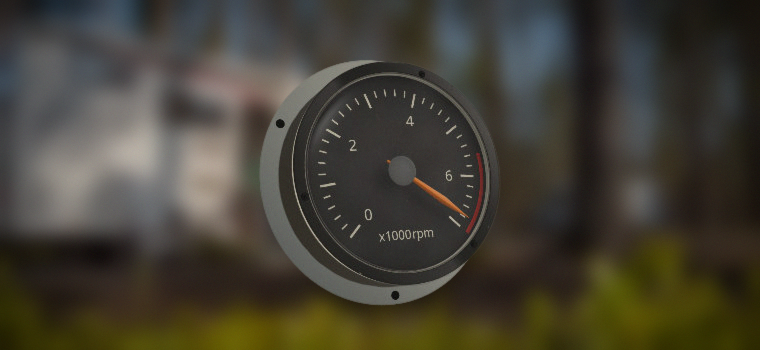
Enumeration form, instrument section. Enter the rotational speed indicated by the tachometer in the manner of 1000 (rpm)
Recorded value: 6800 (rpm)
